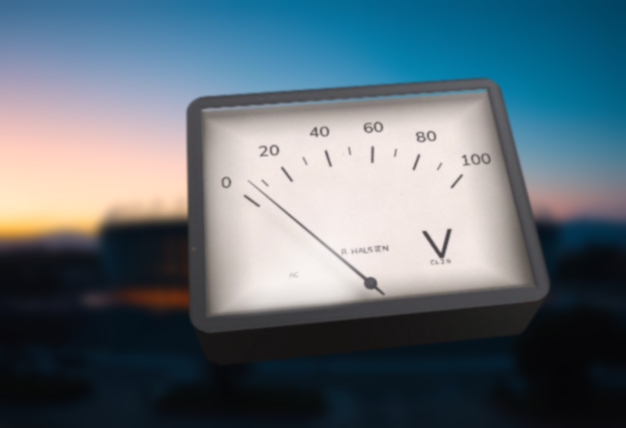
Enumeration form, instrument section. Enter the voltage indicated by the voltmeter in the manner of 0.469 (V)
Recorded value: 5 (V)
